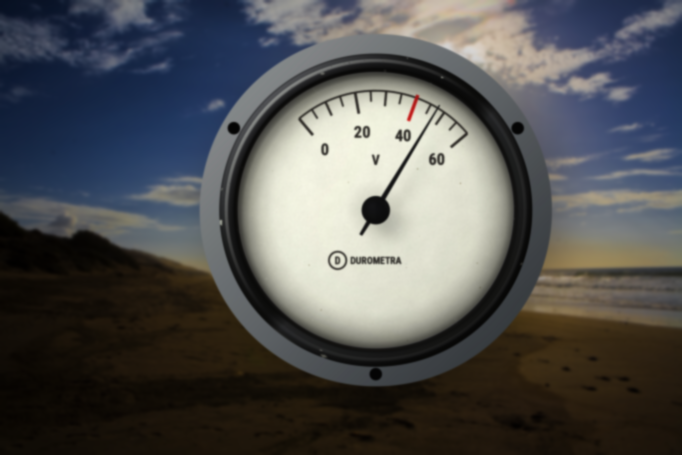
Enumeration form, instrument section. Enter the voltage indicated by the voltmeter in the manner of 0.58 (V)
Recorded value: 47.5 (V)
